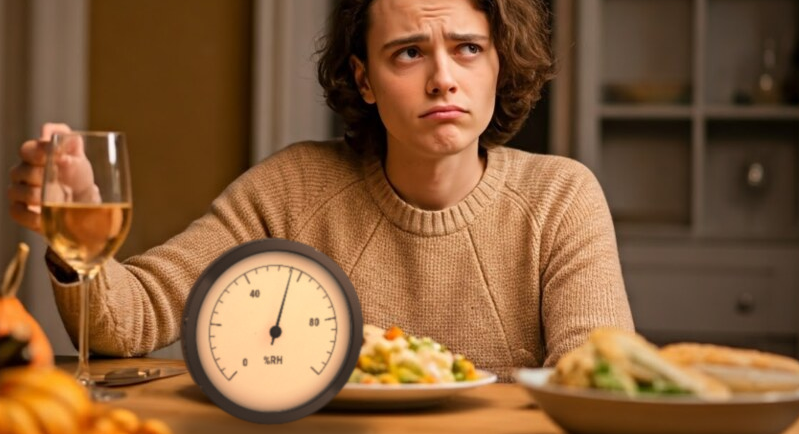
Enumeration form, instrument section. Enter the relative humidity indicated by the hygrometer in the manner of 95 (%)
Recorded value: 56 (%)
